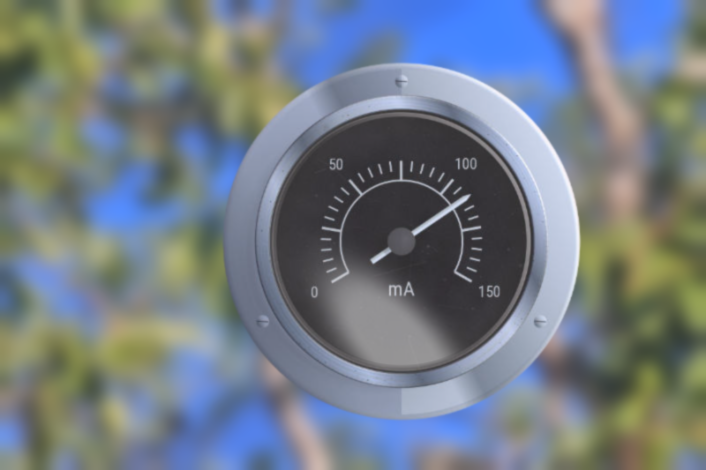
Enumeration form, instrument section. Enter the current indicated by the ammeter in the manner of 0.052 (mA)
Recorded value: 110 (mA)
